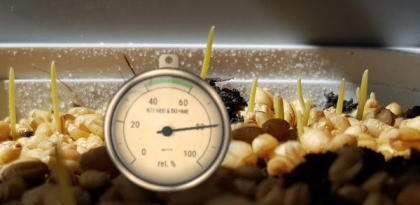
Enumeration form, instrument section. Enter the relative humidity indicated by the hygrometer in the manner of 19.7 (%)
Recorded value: 80 (%)
